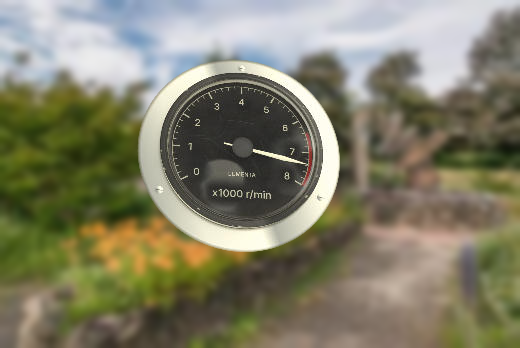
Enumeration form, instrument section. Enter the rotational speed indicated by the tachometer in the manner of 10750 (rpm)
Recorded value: 7400 (rpm)
